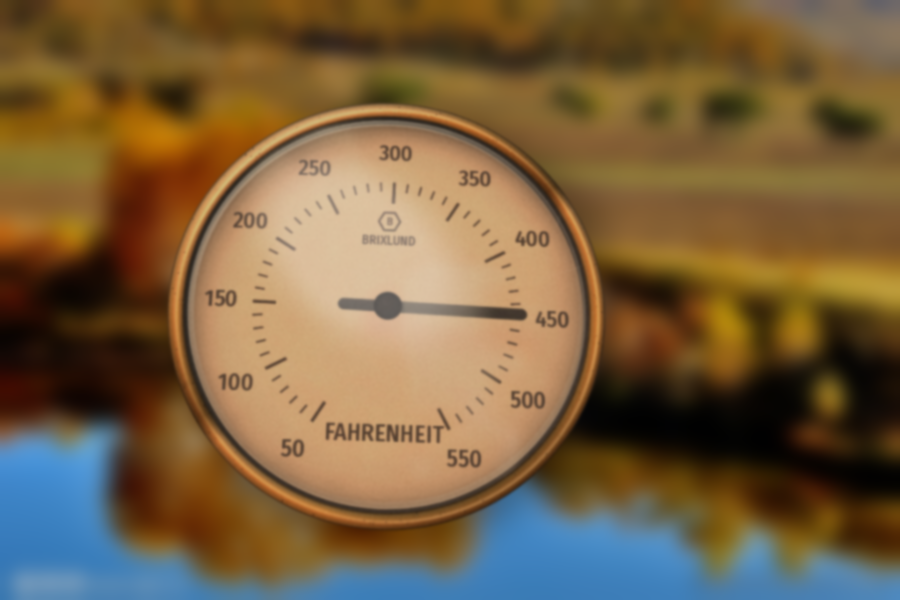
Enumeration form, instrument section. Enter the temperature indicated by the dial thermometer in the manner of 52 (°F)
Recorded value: 450 (°F)
